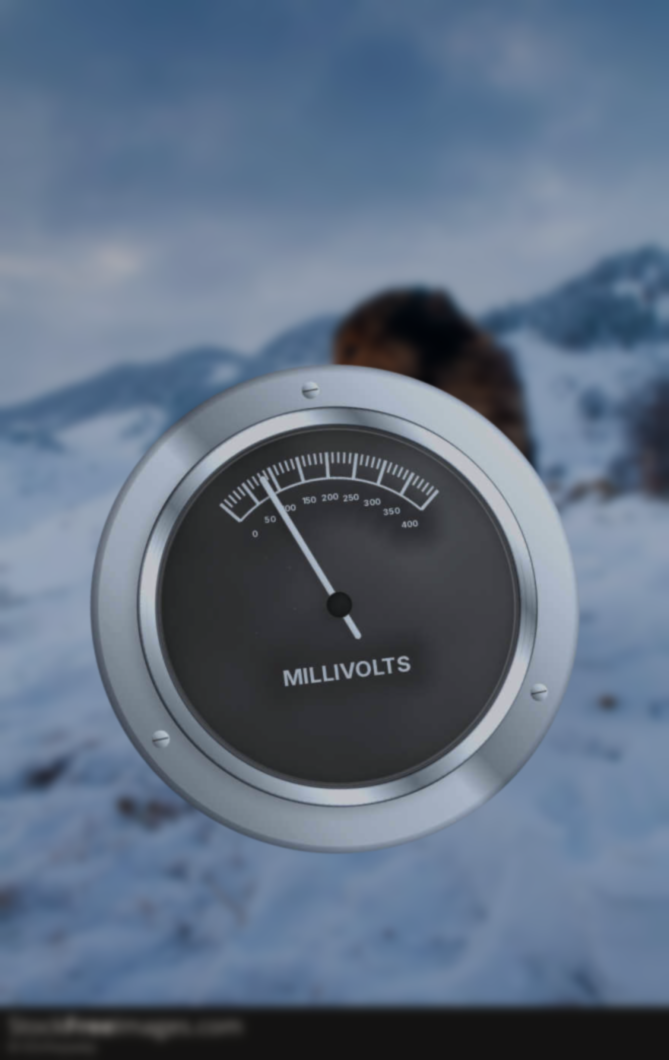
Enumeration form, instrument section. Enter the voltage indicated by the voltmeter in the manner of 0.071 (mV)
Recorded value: 80 (mV)
